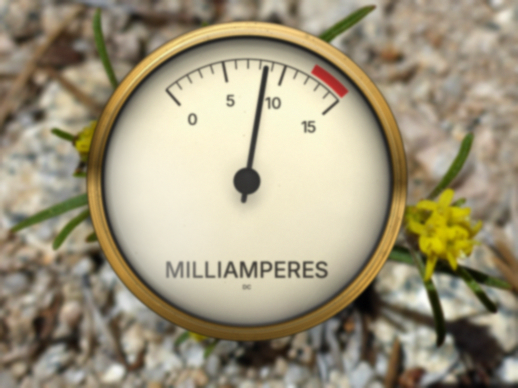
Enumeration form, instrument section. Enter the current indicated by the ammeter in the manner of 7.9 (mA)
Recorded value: 8.5 (mA)
